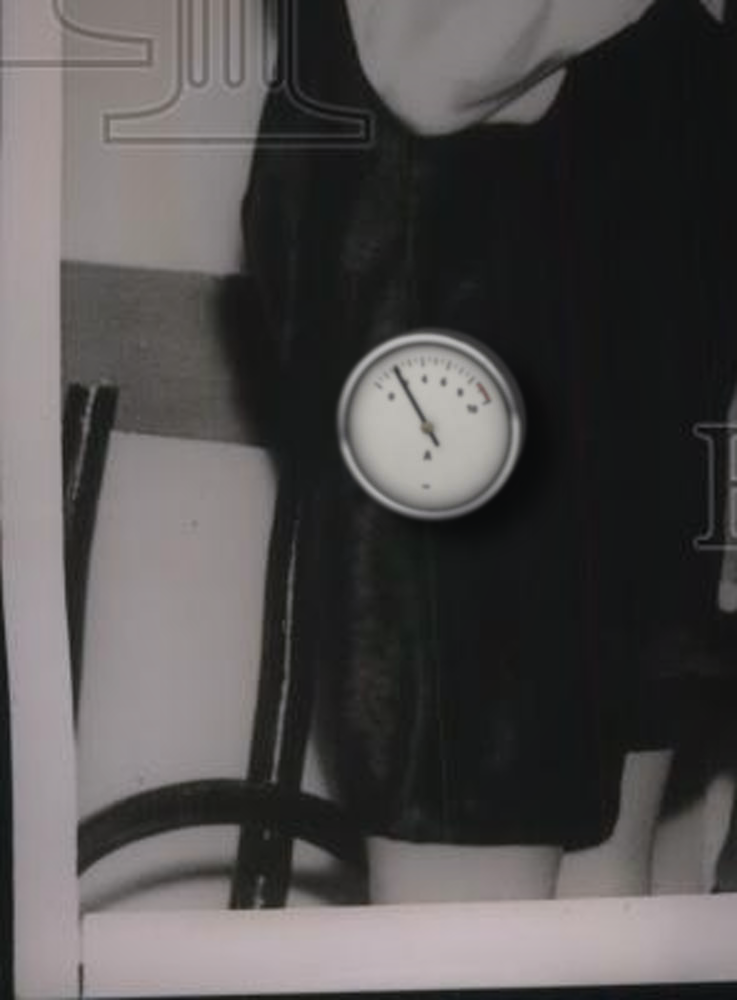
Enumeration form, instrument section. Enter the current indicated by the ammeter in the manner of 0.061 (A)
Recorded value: 2 (A)
